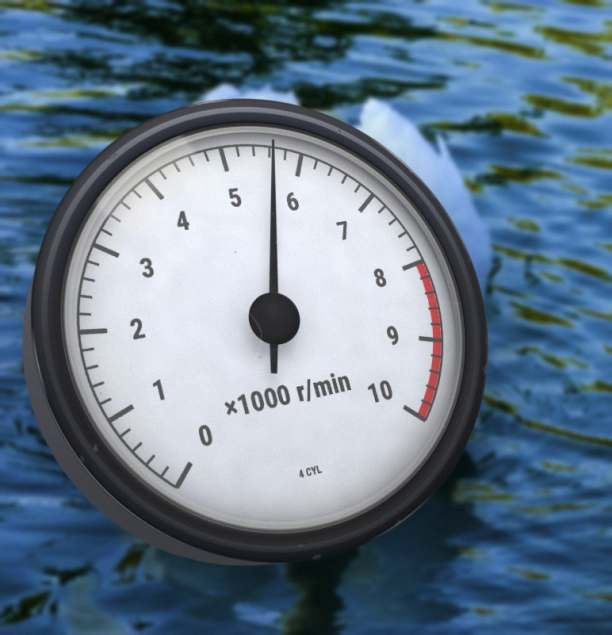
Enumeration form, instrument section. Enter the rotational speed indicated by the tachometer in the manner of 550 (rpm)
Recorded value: 5600 (rpm)
